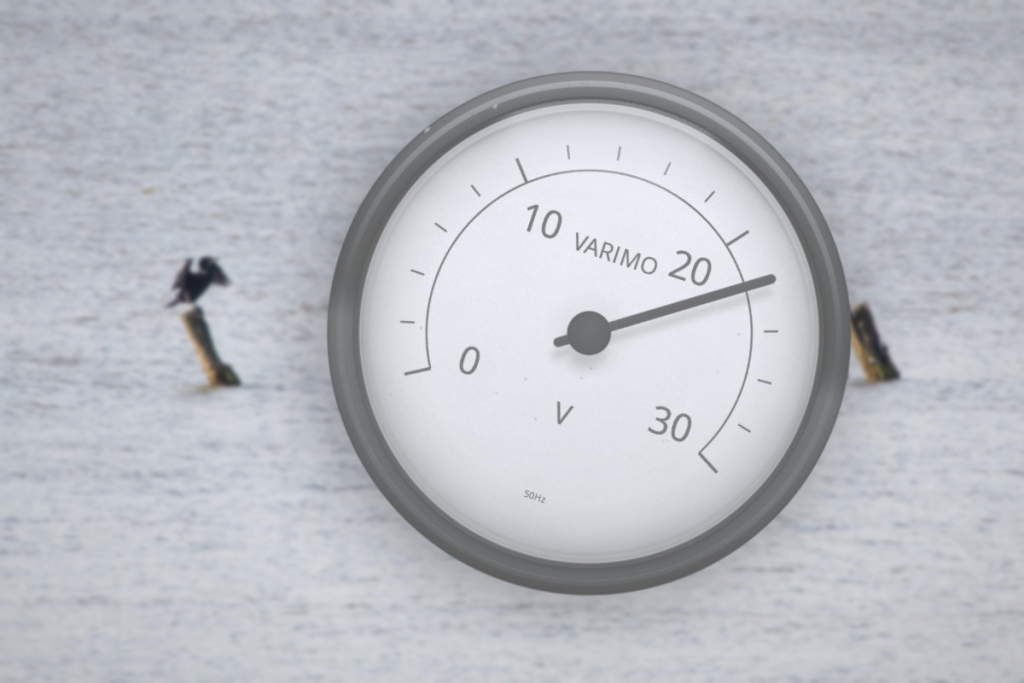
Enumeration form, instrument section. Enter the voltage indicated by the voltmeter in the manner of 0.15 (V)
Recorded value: 22 (V)
